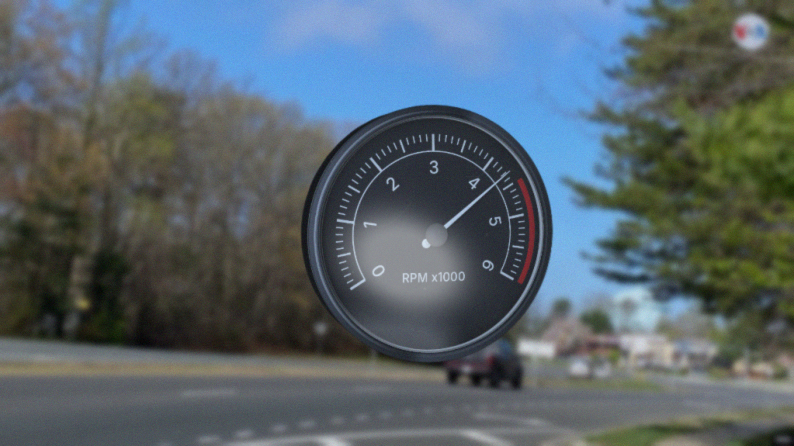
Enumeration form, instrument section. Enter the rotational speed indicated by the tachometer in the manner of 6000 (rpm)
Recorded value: 4300 (rpm)
